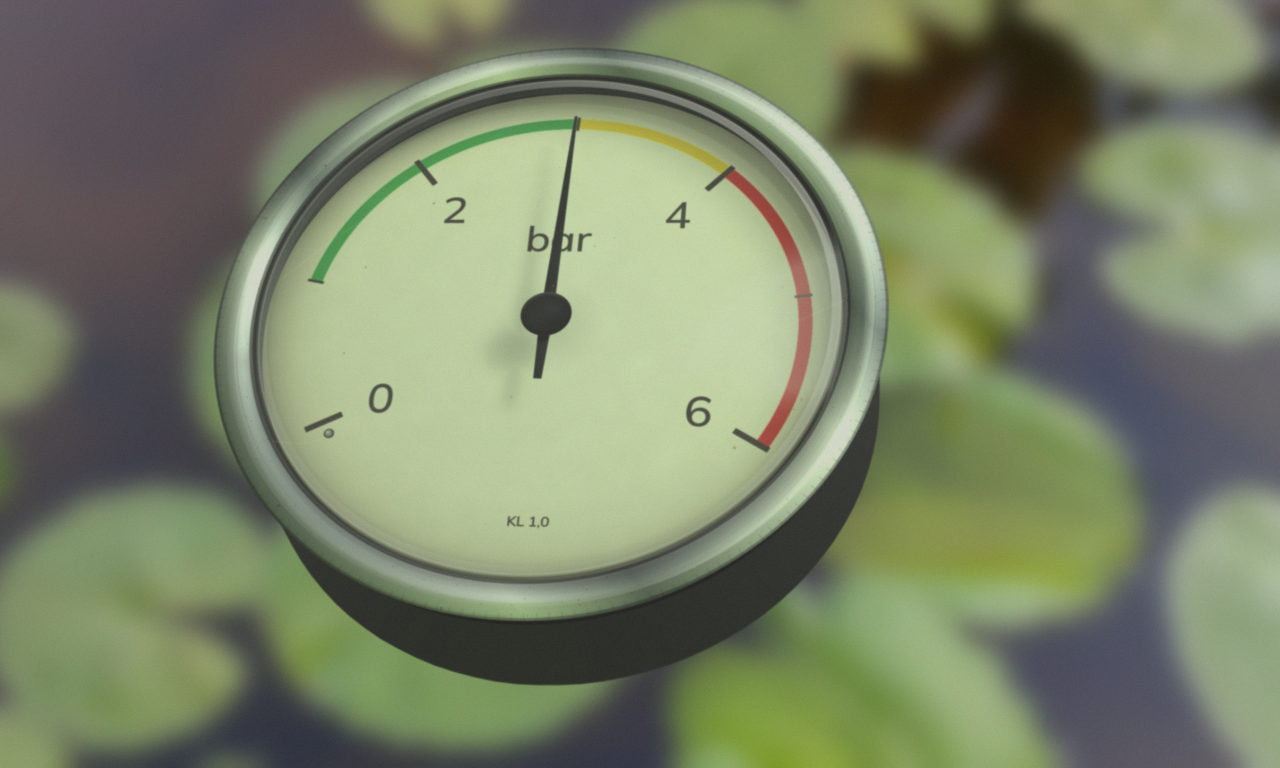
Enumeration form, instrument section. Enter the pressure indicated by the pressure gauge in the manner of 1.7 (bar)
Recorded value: 3 (bar)
